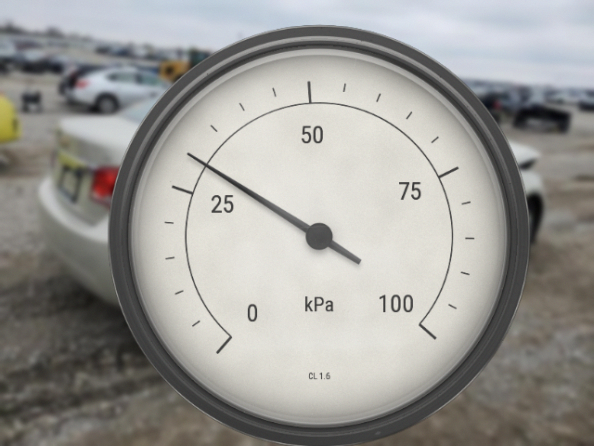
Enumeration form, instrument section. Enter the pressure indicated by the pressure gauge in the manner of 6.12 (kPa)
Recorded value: 30 (kPa)
